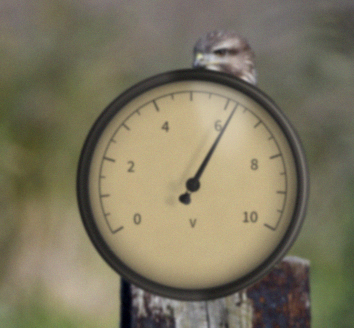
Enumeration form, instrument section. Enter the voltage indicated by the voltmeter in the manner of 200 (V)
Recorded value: 6.25 (V)
